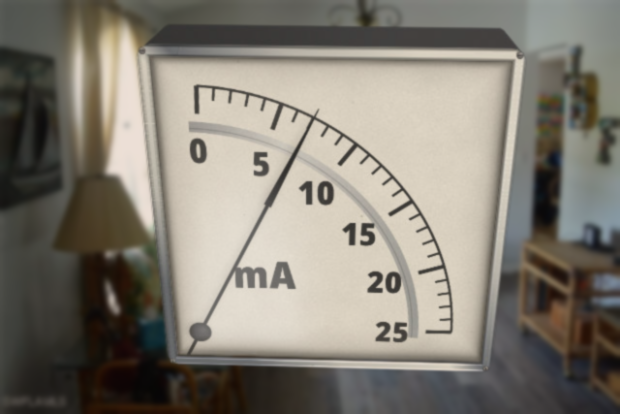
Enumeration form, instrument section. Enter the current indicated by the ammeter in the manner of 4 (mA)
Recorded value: 7 (mA)
